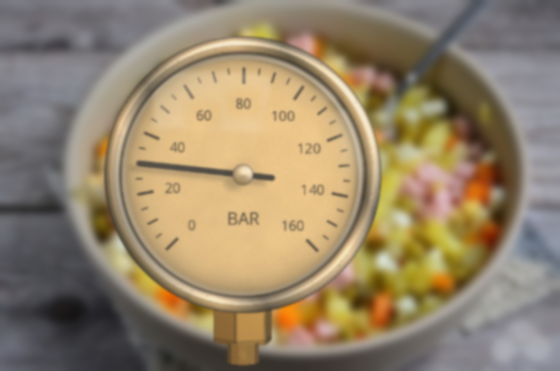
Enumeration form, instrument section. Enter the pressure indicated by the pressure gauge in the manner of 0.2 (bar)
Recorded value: 30 (bar)
